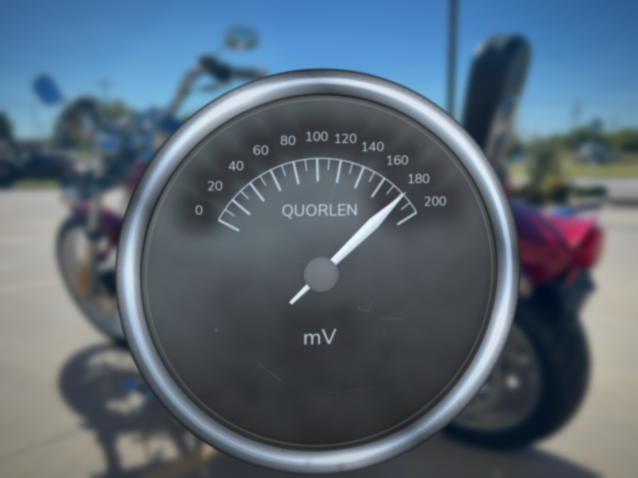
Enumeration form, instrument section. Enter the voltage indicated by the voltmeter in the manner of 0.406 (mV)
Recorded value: 180 (mV)
